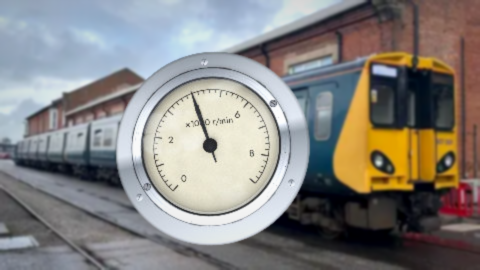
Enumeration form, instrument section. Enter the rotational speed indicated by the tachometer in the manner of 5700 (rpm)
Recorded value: 4000 (rpm)
